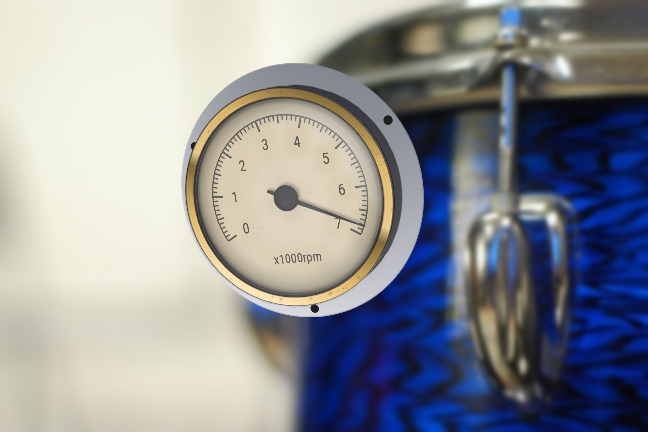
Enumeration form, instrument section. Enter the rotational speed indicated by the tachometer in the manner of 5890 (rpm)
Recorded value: 6800 (rpm)
